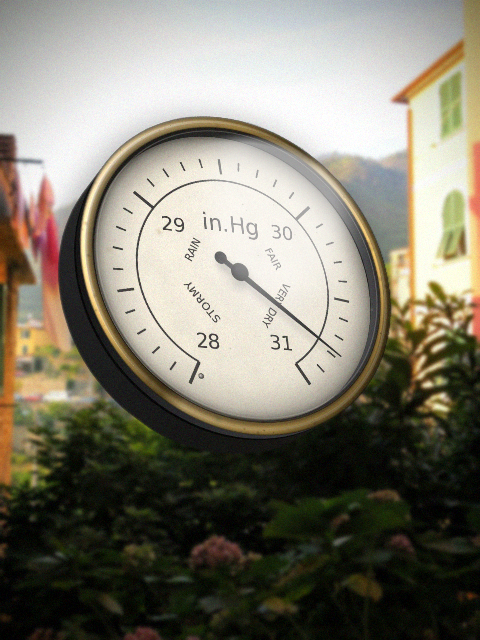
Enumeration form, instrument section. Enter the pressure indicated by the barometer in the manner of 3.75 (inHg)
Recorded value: 30.8 (inHg)
